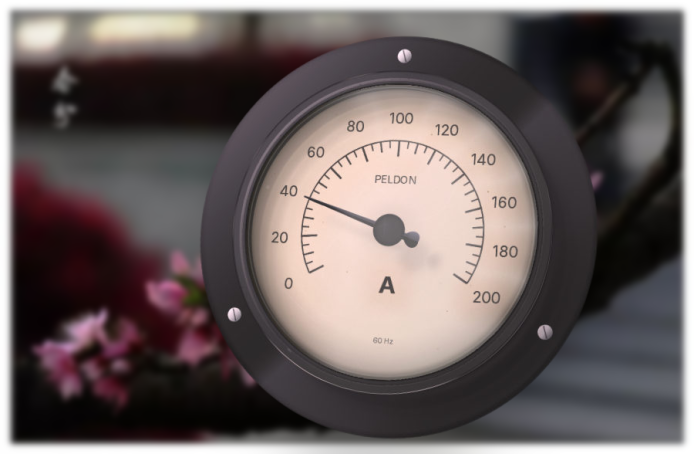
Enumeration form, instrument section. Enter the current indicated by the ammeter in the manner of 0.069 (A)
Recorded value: 40 (A)
